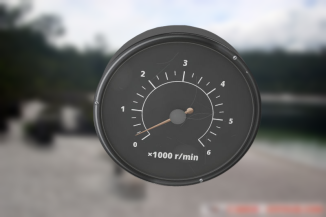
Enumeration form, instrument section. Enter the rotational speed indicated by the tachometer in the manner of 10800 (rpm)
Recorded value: 250 (rpm)
